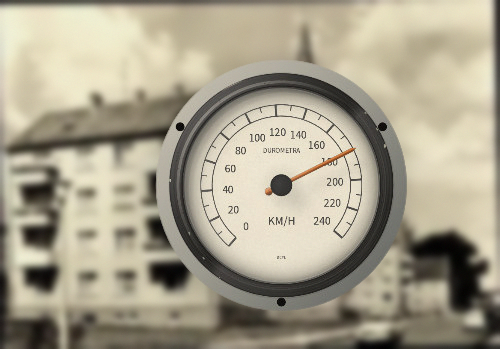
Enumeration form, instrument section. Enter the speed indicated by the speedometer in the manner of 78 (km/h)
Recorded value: 180 (km/h)
